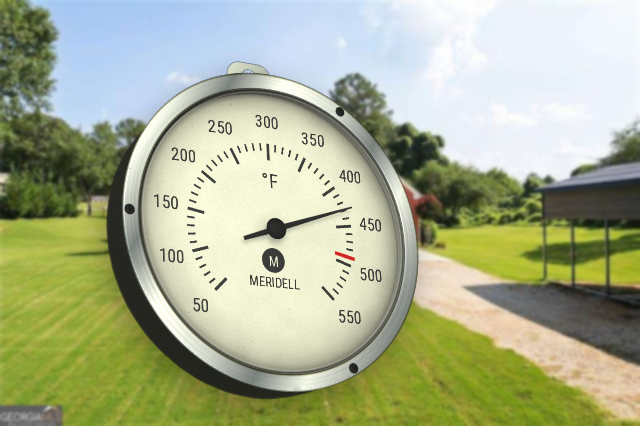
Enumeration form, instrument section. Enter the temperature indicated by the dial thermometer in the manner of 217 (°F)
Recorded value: 430 (°F)
